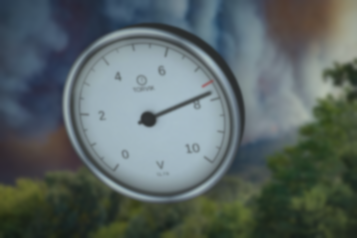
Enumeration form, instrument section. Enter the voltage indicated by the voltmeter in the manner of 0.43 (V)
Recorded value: 7.75 (V)
